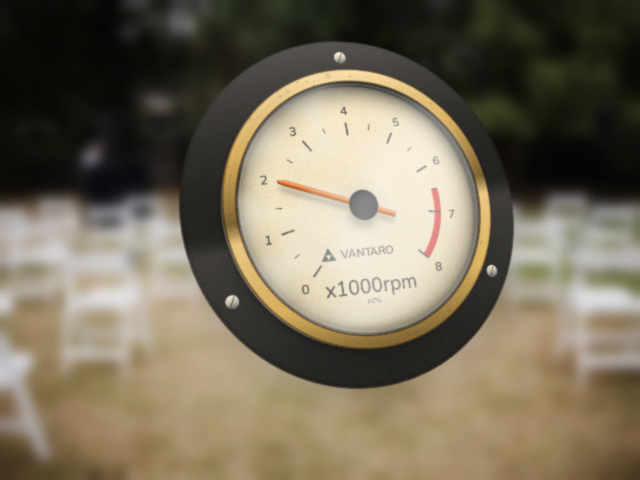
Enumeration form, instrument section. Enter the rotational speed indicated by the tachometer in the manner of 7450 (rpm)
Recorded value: 2000 (rpm)
